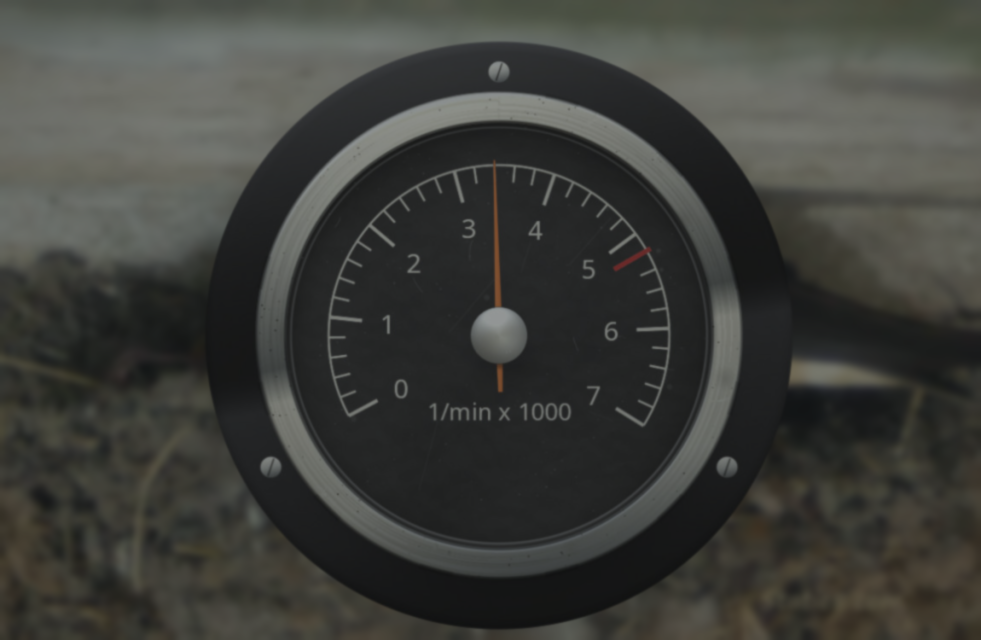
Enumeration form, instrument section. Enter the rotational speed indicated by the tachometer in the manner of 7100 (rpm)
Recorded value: 3400 (rpm)
